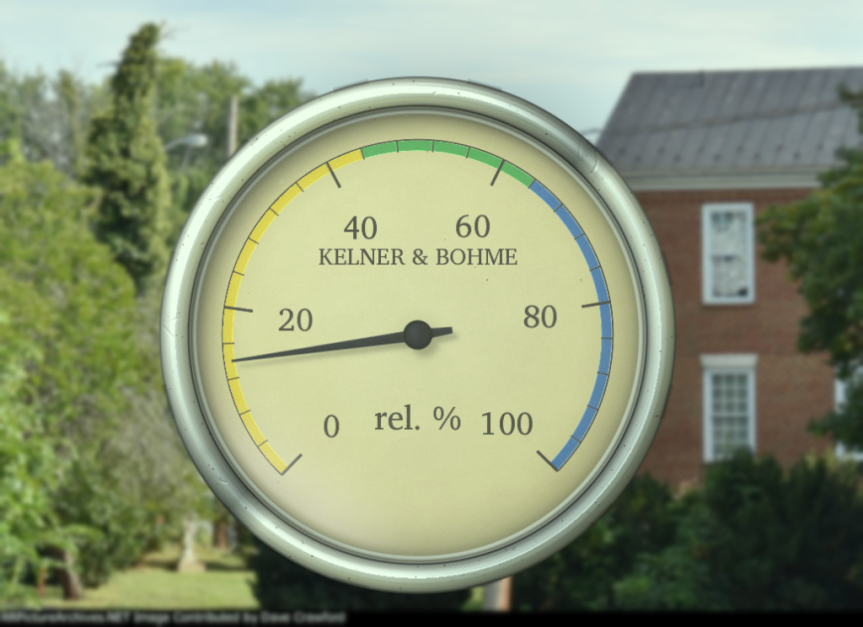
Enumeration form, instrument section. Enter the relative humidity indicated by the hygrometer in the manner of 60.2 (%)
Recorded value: 14 (%)
